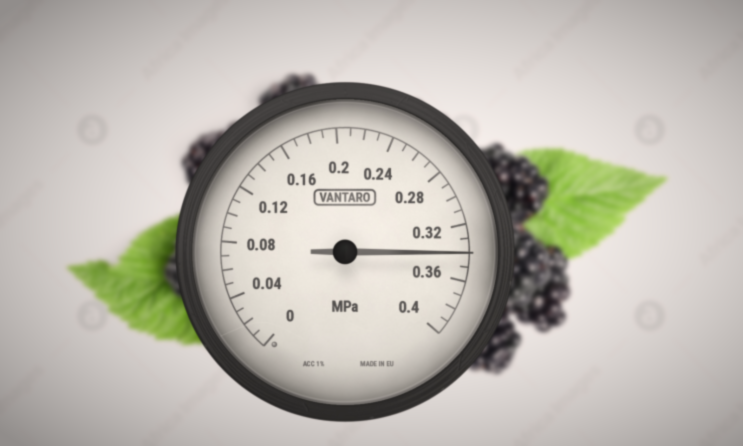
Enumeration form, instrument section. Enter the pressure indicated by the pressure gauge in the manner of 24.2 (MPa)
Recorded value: 0.34 (MPa)
